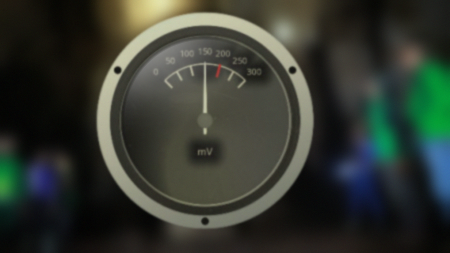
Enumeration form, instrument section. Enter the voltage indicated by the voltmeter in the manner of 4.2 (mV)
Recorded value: 150 (mV)
